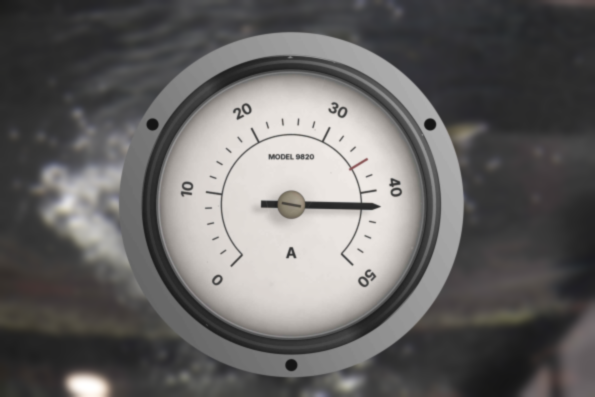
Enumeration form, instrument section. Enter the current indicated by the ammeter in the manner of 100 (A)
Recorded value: 42 (A)
